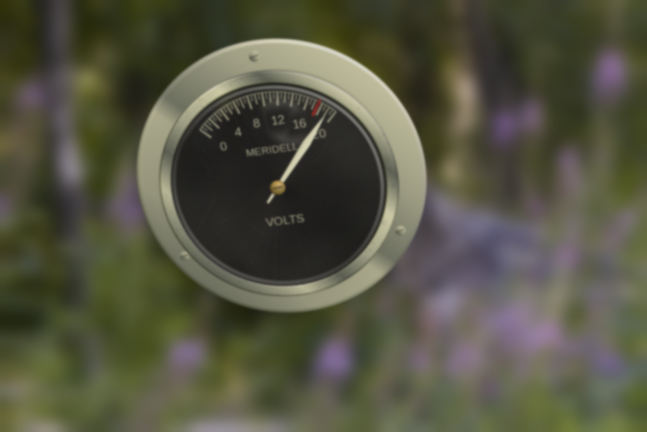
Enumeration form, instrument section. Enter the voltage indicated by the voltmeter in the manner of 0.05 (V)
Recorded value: 19 (V)
